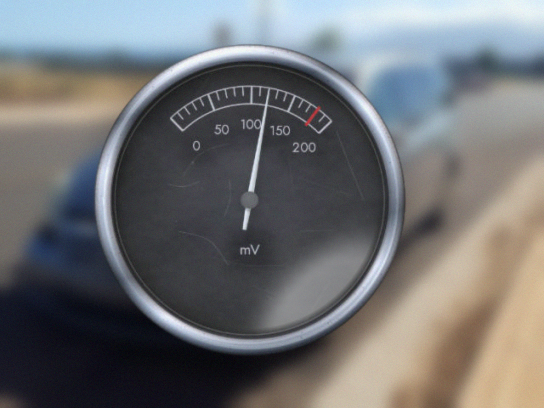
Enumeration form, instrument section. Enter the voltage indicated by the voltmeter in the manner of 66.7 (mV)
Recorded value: 120 (mV)
